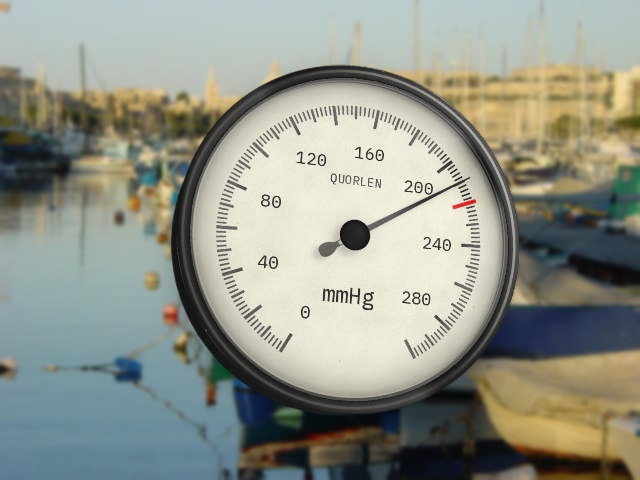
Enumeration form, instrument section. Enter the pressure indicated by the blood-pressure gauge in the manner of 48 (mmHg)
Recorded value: 210 (mmHg)
